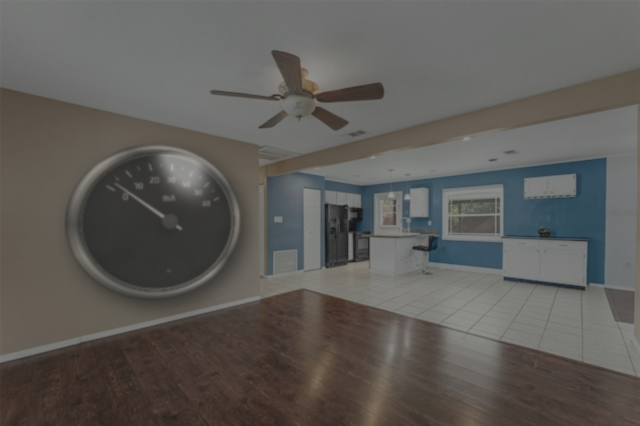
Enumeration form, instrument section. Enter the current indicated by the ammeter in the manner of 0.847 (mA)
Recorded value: 2.5 (mA)
